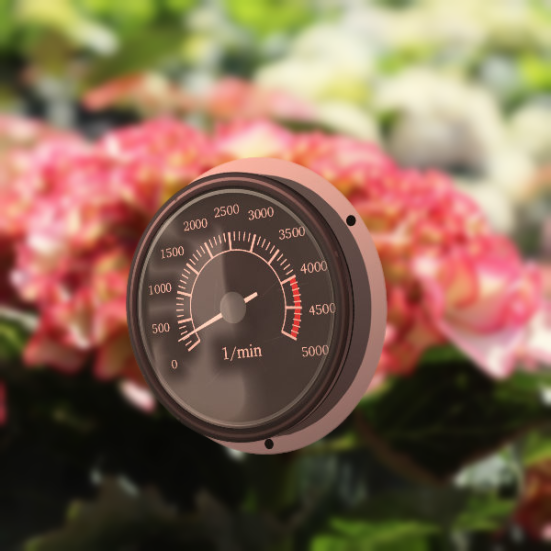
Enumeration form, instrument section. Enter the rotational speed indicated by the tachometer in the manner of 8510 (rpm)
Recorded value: 200 (rpm)
